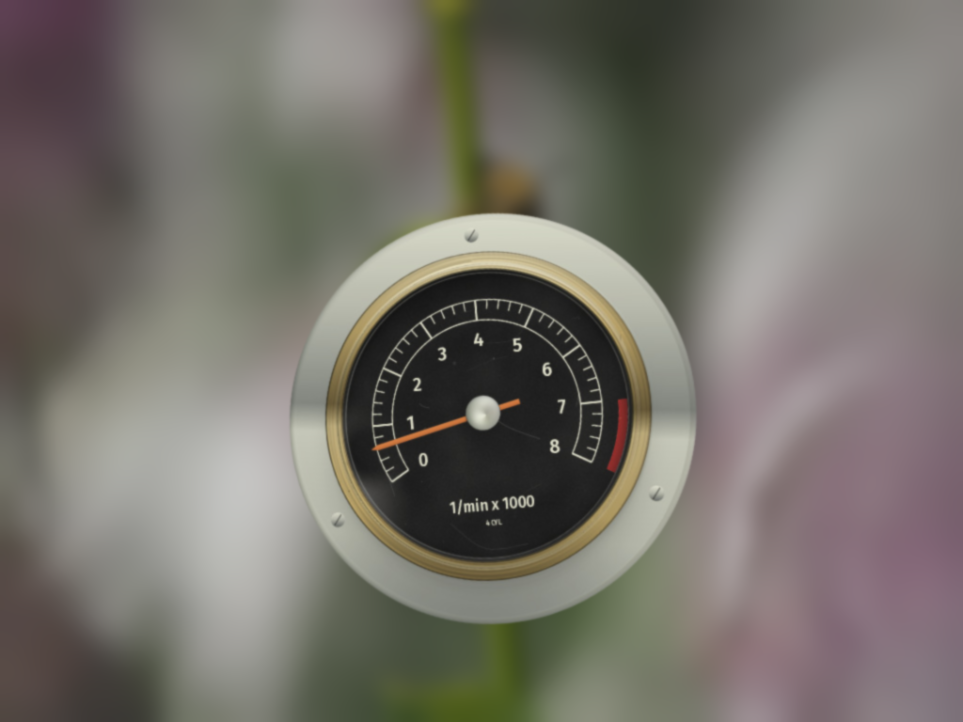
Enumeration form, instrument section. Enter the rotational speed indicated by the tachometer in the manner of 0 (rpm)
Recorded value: 600 (rpm)
